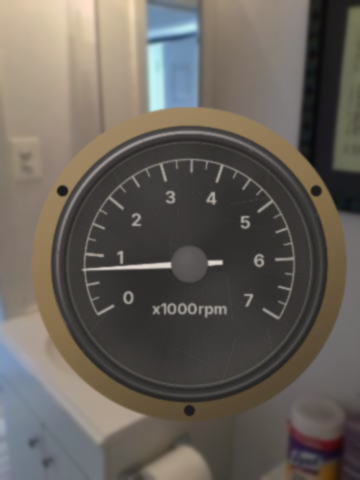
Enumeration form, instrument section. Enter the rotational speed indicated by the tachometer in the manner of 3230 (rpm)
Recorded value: 750 (rpm)
